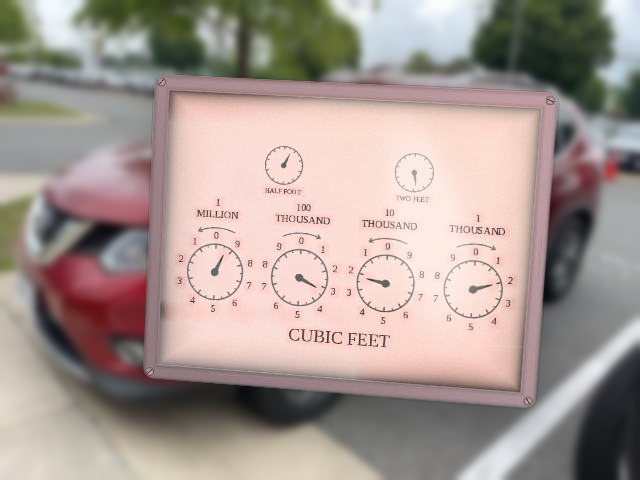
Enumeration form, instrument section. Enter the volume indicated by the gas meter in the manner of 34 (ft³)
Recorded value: 932200 (ft³)
